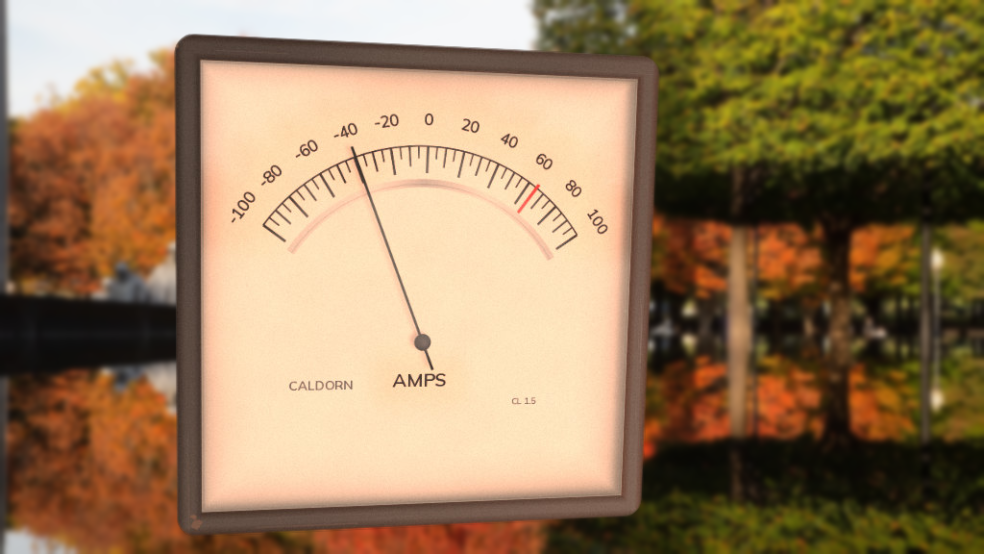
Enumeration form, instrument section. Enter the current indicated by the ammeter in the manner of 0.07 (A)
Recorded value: -40 (A)
